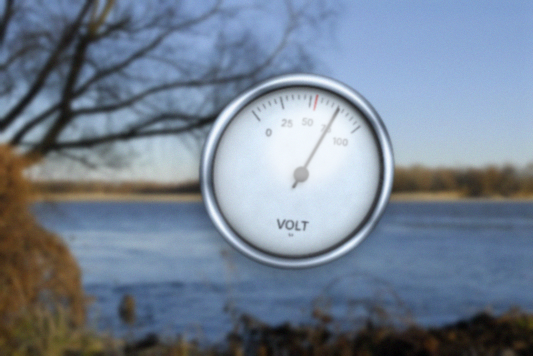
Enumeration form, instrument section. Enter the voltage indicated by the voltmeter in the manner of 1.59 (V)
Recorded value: 75 (V)
